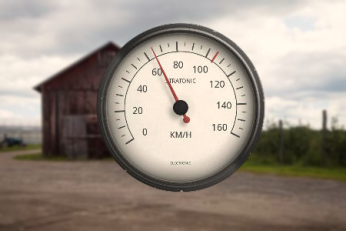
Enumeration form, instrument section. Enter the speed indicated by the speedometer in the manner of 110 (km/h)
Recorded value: 65 (km/h)
